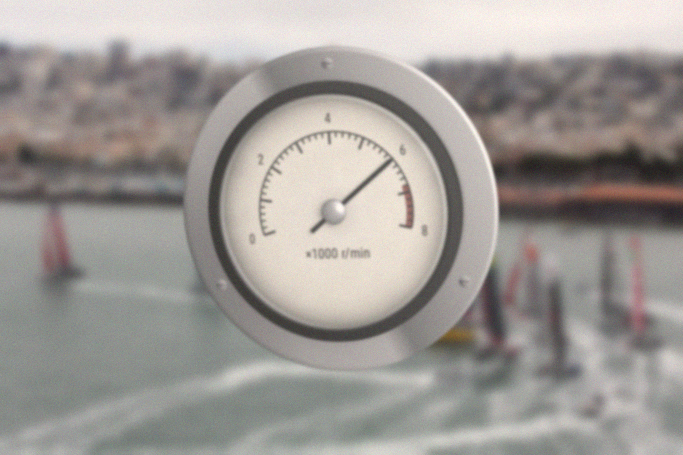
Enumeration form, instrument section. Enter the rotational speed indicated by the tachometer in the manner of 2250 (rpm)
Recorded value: 6000 (rpm)
